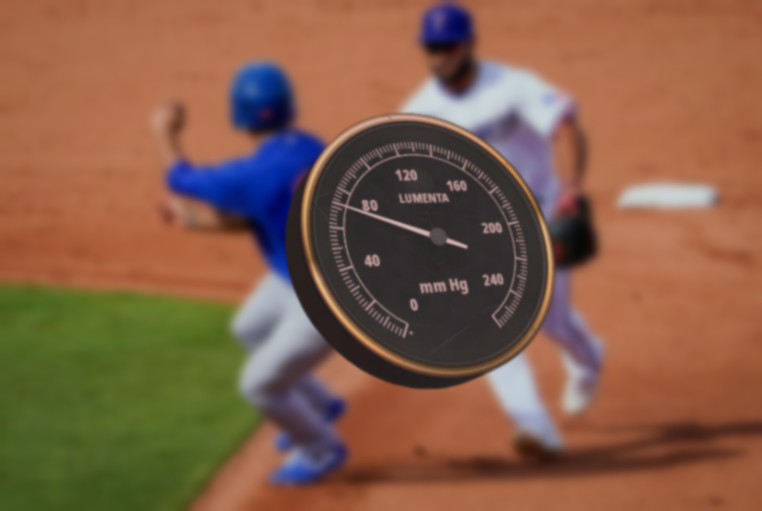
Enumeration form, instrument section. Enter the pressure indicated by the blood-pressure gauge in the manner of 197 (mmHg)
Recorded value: 70 (mmHg)
